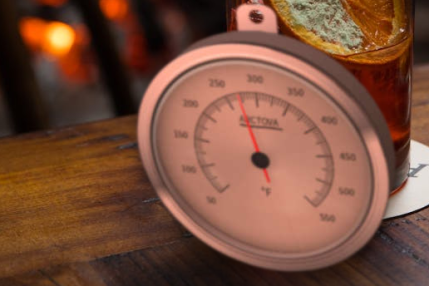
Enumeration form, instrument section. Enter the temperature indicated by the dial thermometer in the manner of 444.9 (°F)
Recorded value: 275 (°F)
